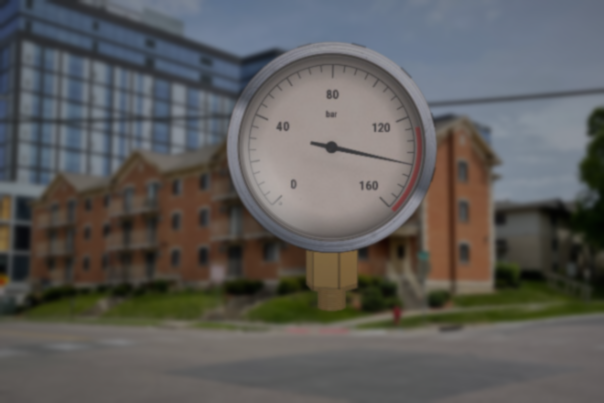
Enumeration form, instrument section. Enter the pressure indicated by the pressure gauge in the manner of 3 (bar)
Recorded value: 140 (bar)
